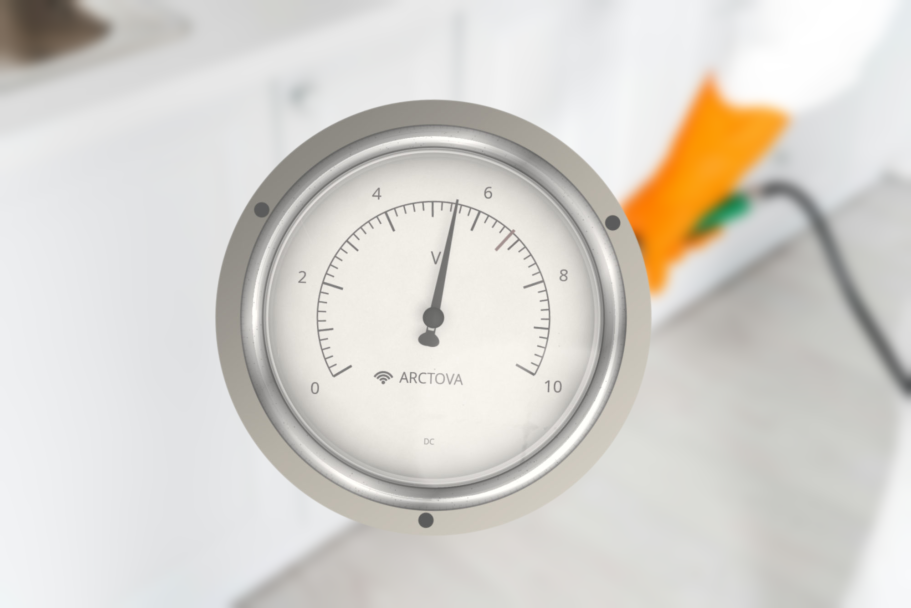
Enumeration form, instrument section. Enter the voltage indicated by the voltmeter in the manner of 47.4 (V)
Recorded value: 5.5 (V)
